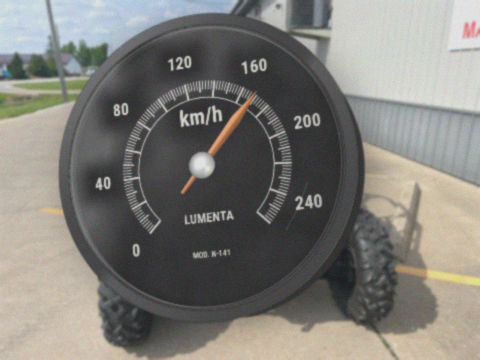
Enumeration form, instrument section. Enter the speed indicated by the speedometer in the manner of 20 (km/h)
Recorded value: 170 (km/h)
